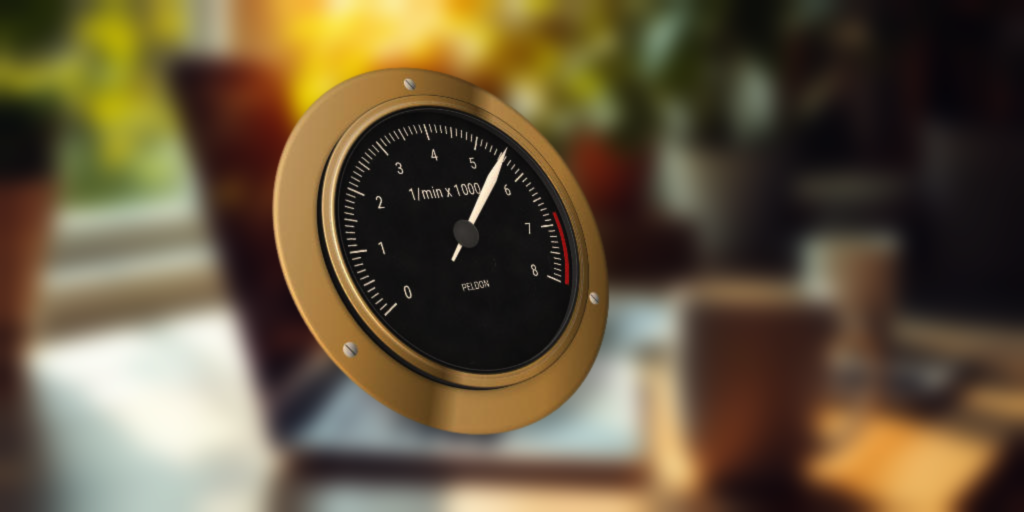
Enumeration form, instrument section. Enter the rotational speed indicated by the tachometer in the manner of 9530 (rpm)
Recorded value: 5500 (rpm)
